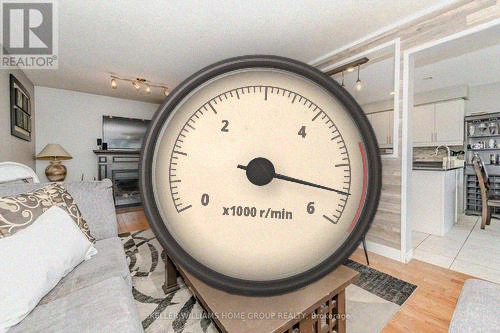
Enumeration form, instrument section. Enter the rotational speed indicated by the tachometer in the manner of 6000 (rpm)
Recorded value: 5500 (rpm)
